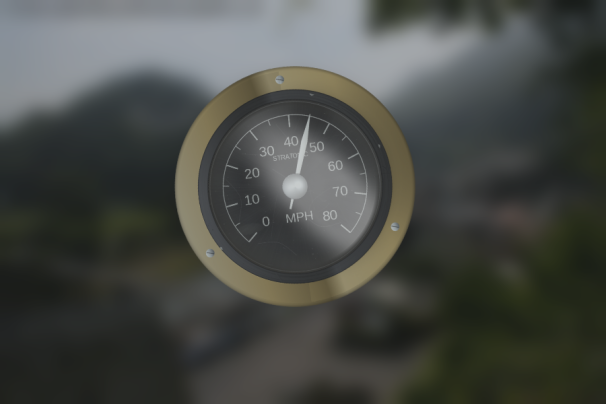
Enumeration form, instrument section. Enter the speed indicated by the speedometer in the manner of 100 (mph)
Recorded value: 45 (mph)
